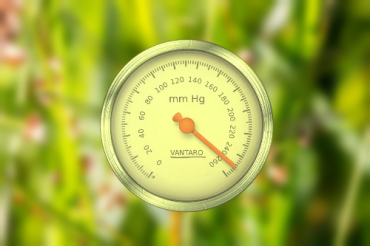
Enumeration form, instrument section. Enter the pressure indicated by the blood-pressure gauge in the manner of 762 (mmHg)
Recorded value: 250 (mmHg)
